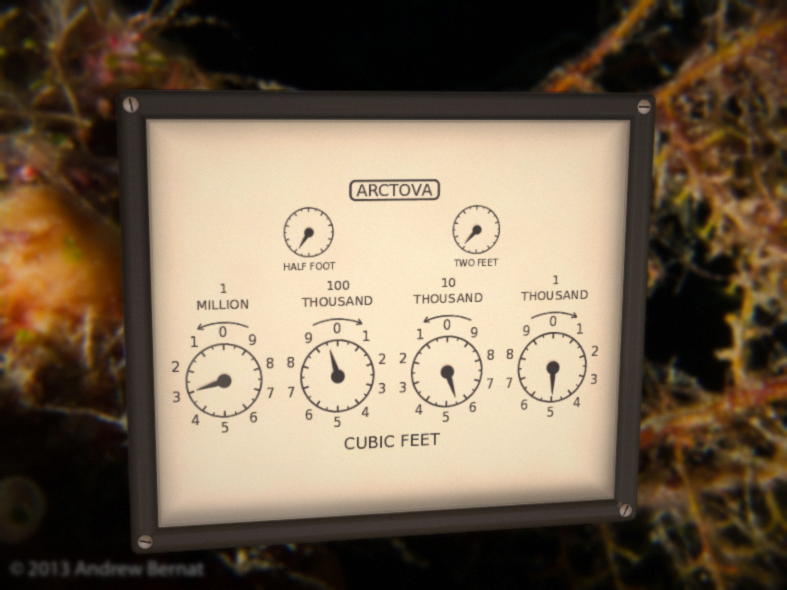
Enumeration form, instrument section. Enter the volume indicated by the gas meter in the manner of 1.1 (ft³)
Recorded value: 295500 (ft³)
